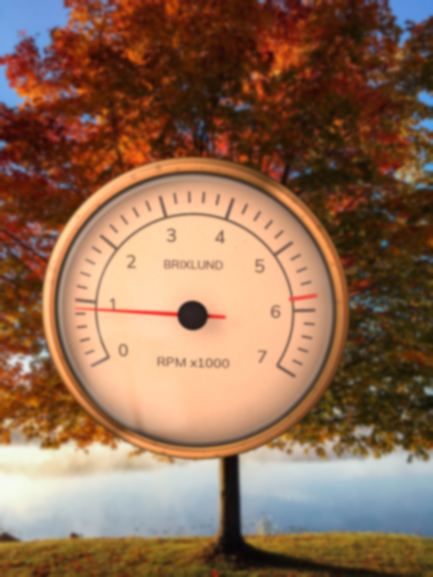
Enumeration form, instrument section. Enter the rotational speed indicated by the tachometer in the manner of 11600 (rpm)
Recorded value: 900 (rpm)
